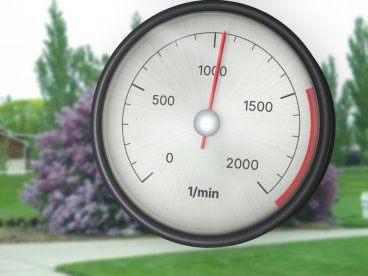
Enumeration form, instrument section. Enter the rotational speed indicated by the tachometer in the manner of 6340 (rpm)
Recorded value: 1050 (rpm)
